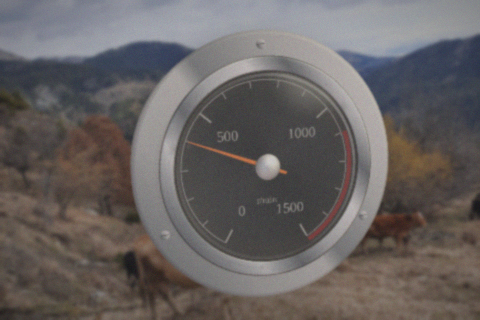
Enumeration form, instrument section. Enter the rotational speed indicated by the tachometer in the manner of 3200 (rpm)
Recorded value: 400 (rpm)
